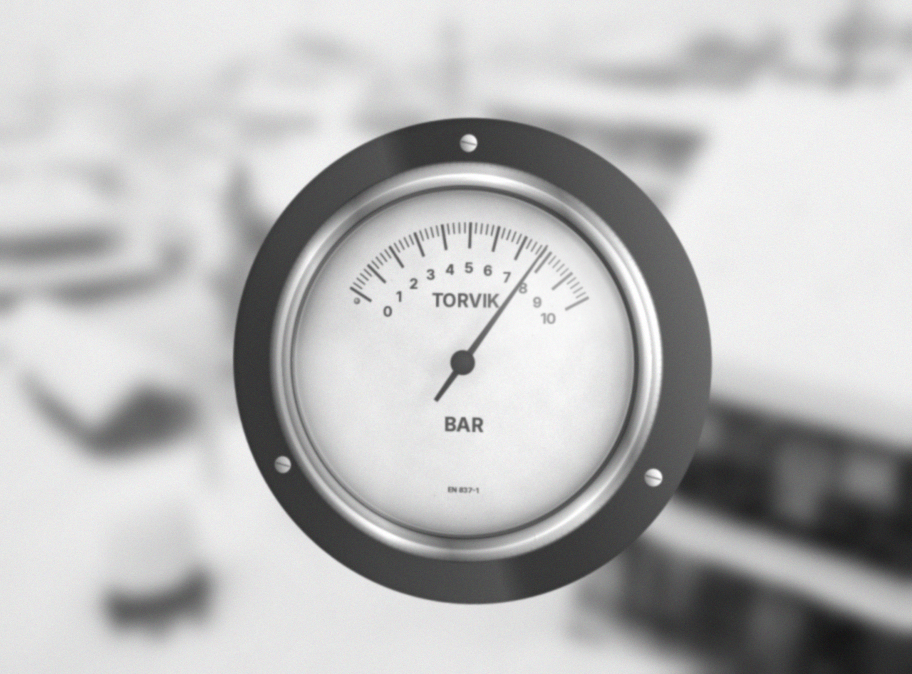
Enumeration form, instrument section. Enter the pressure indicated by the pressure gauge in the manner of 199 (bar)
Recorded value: 7.8 (bar)
